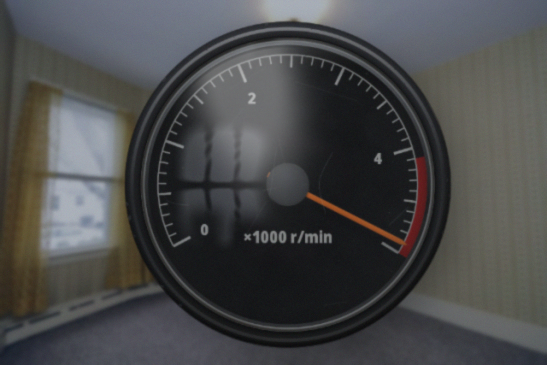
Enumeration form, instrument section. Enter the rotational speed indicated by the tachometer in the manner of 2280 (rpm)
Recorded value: 4900 (rpm)
